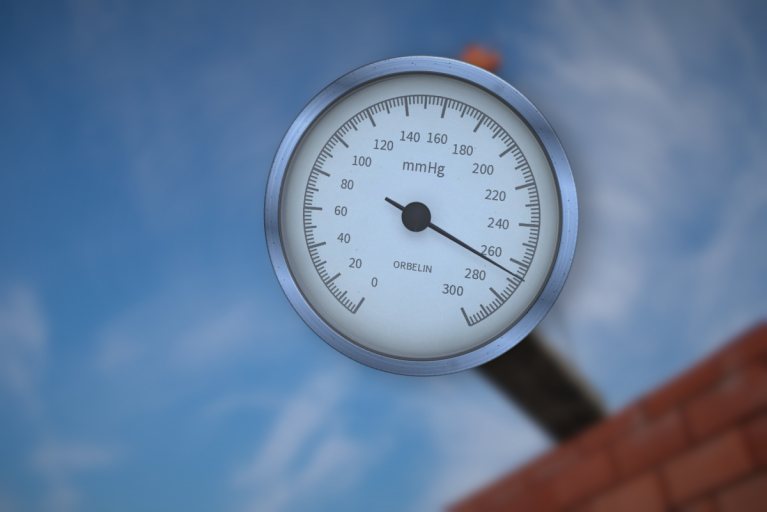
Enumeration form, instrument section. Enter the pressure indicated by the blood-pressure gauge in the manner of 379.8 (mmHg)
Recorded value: 266 (mmHg)
